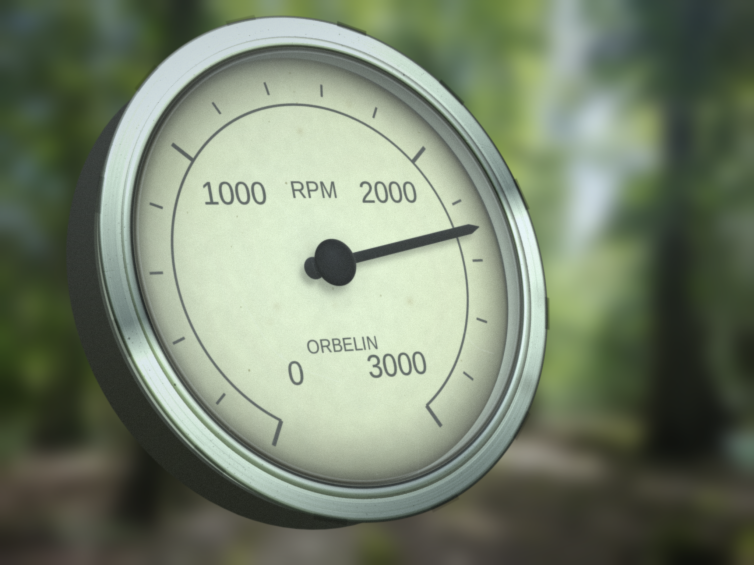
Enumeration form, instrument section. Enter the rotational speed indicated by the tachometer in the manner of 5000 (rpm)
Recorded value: 2300 (rpm)
